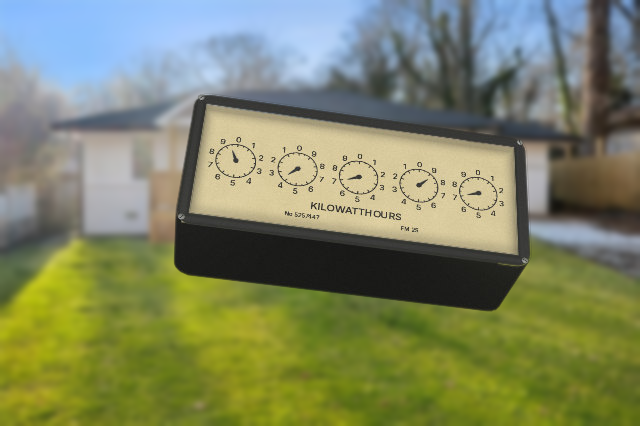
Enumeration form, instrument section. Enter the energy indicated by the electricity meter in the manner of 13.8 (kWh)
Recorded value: 93687 (kWh)
